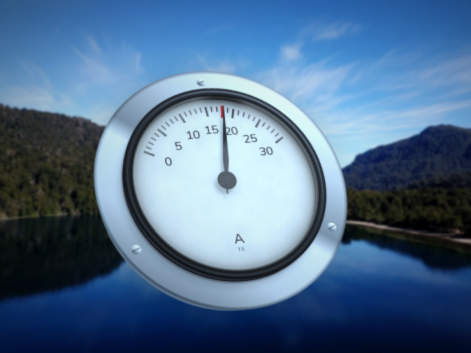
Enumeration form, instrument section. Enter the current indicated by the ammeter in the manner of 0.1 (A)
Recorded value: 18 (A)
